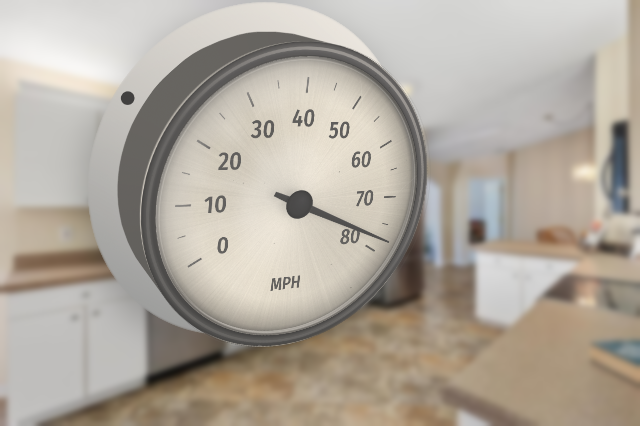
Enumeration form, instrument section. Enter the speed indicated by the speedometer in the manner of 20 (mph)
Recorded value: 77.5 (mph)
